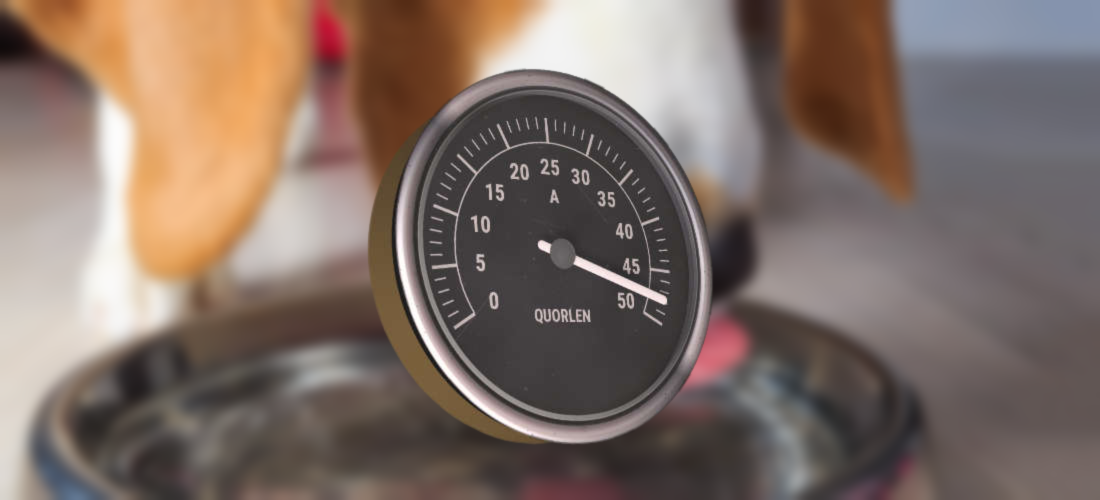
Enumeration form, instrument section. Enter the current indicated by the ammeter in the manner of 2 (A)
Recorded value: 48 (A)
